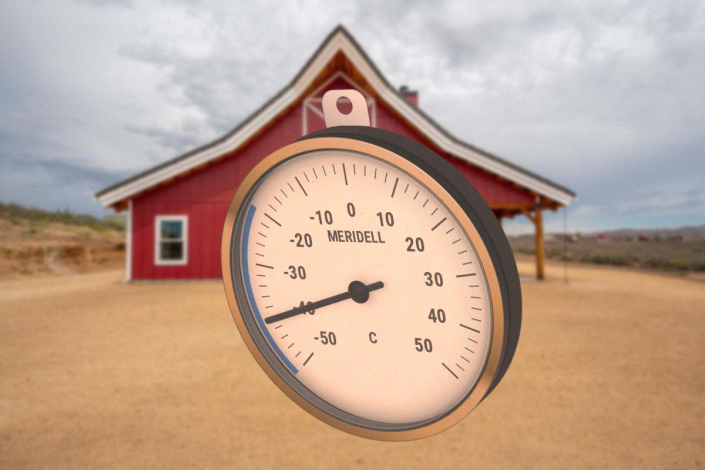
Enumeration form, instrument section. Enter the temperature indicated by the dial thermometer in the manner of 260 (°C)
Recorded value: -40 (°C)
